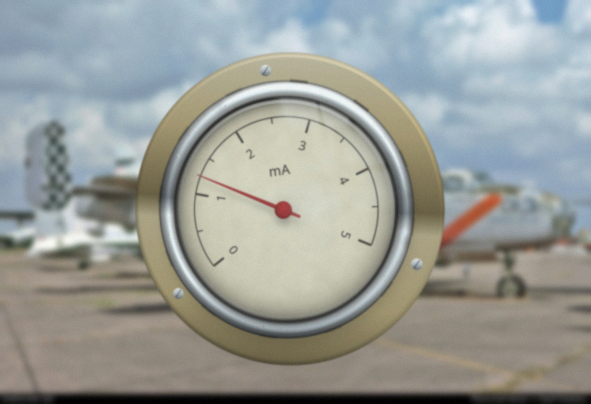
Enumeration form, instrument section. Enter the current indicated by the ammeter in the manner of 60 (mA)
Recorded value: 1.25 (mA)
